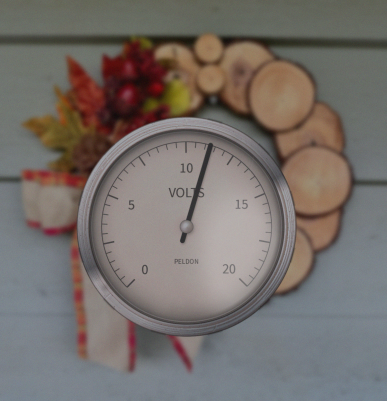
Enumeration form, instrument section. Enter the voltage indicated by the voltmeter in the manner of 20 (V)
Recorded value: 11.25 (V)
